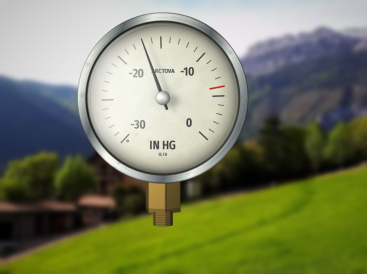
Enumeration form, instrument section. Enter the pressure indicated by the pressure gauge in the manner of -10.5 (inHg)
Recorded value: -17 (inHg)
